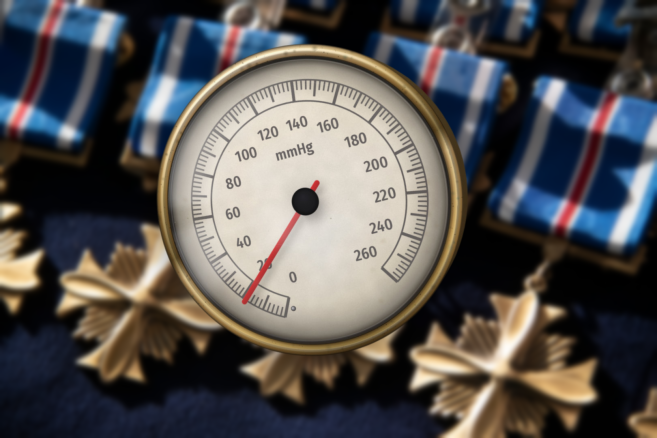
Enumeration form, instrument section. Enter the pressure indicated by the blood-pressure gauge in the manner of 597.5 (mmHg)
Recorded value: 18 (mmHg)
